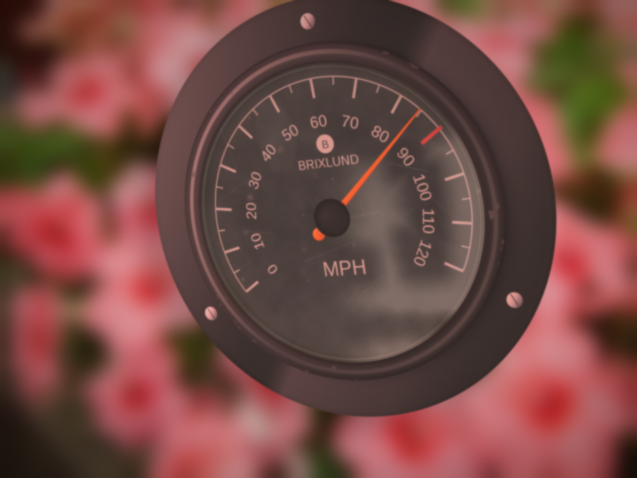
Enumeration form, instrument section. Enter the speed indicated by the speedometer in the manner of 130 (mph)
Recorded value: 85 (mph)
